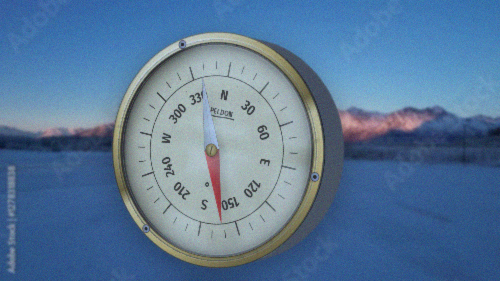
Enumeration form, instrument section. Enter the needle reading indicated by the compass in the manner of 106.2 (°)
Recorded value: 160 (°)
